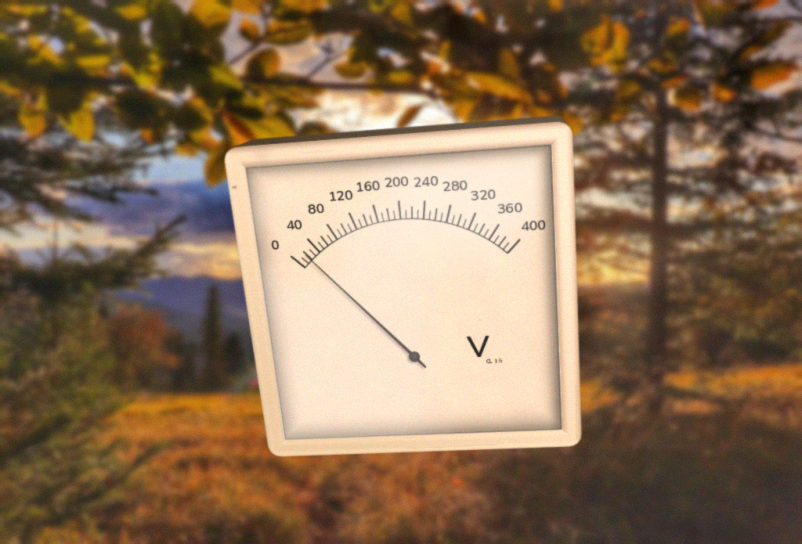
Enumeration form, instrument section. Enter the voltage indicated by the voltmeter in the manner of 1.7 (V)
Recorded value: 20 (V)
